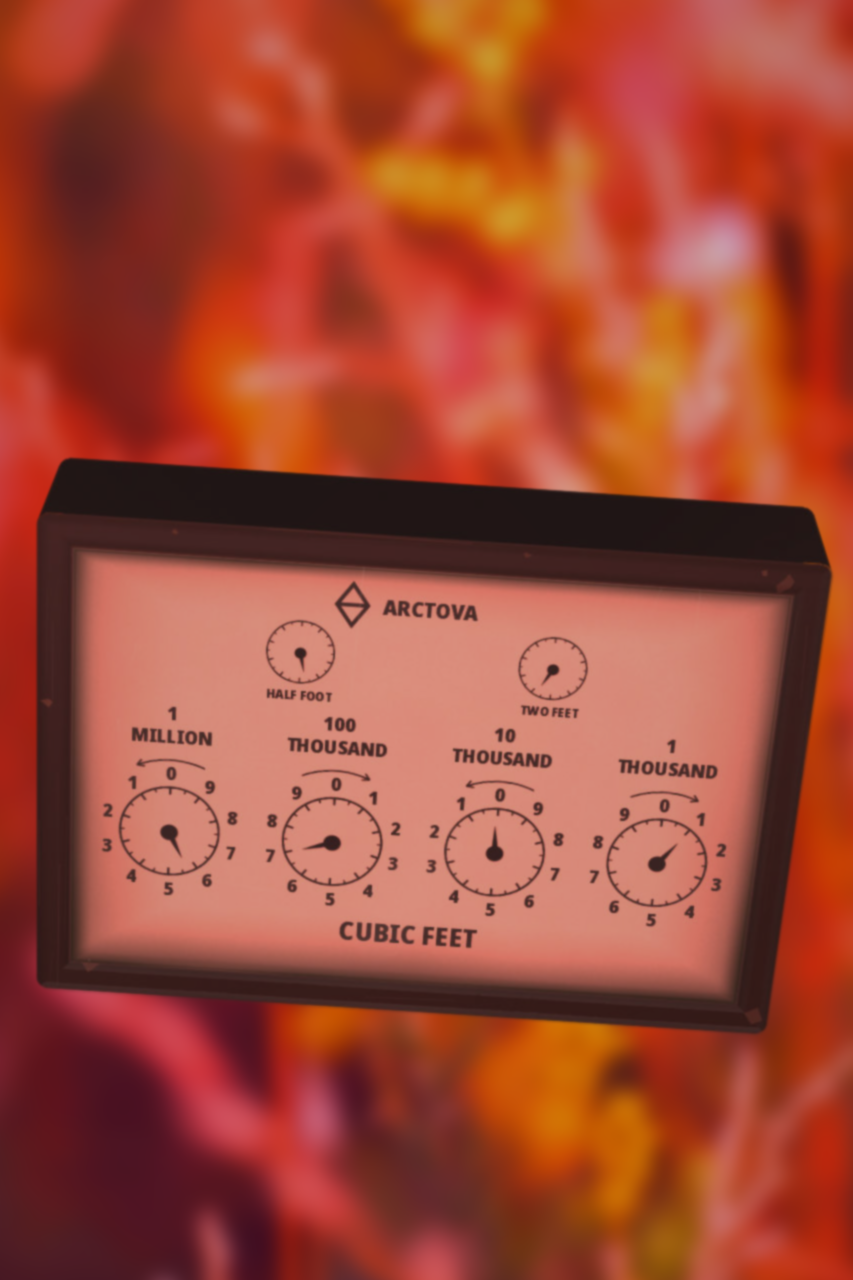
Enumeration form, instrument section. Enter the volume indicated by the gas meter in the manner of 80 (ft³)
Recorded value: 570100 (ft³)
